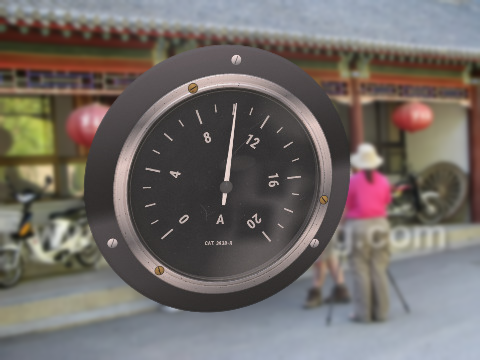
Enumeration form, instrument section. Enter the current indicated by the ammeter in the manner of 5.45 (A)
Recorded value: 10 (A)
